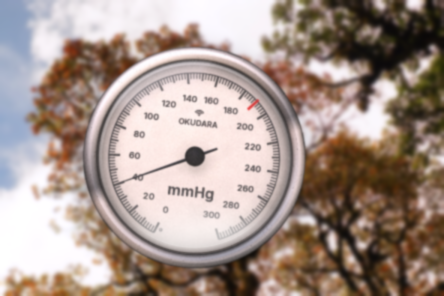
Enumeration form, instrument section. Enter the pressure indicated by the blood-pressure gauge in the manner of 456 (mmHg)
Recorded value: 40 (mmHg)
